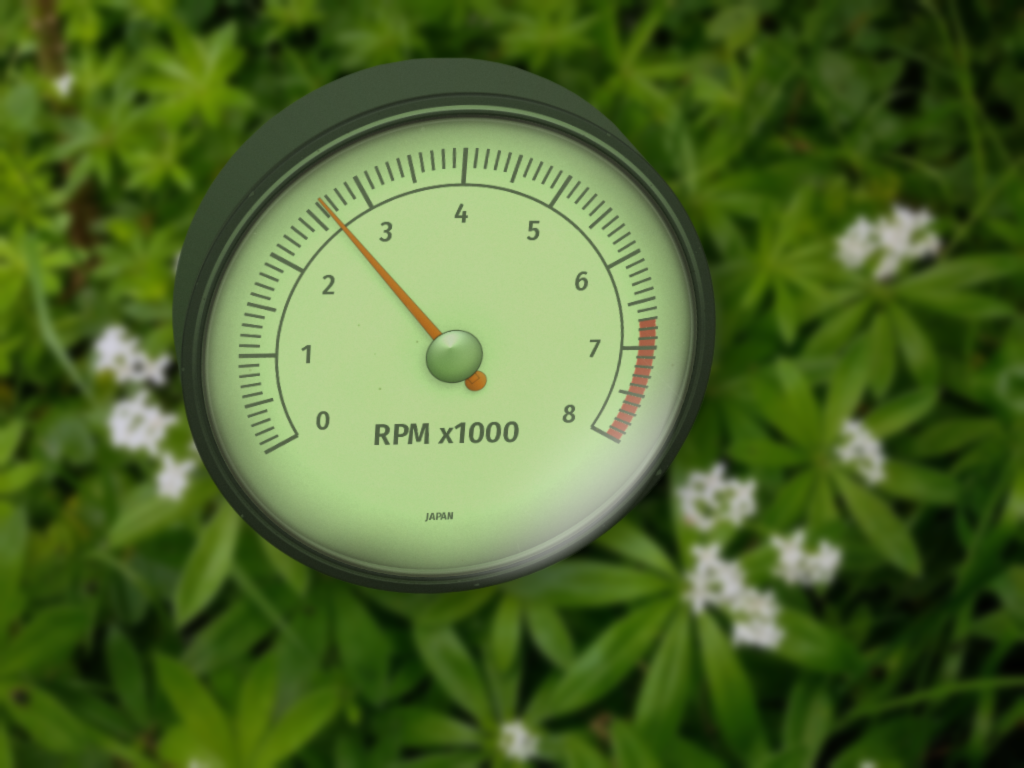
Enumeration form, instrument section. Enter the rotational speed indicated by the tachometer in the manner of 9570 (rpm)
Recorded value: 2650 (rpm)
